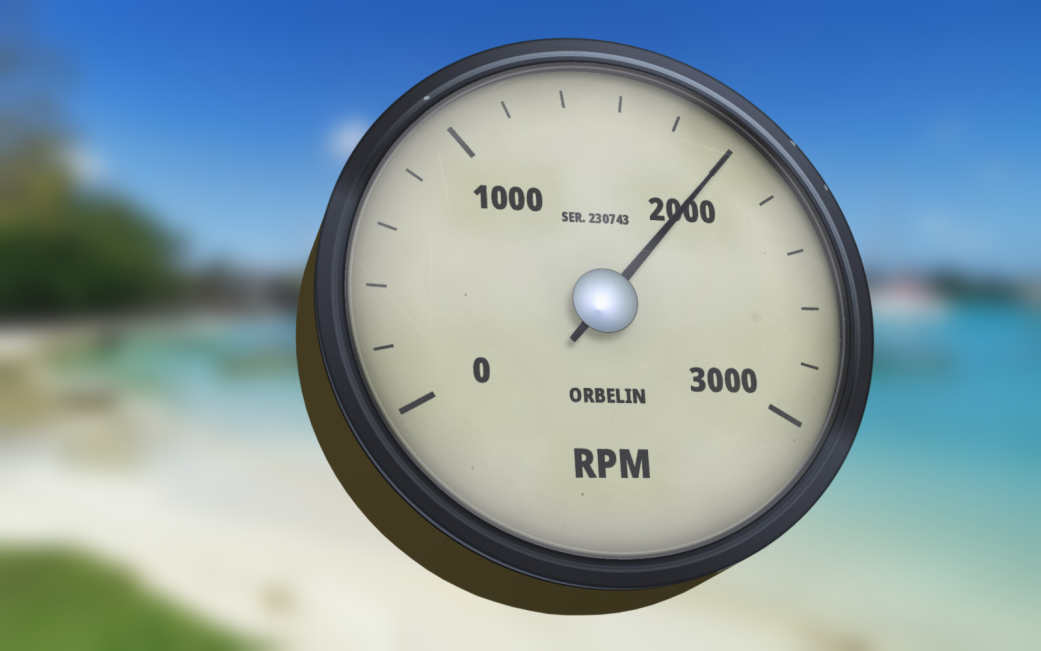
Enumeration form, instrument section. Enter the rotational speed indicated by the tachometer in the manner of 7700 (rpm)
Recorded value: 2000 (rpm)
